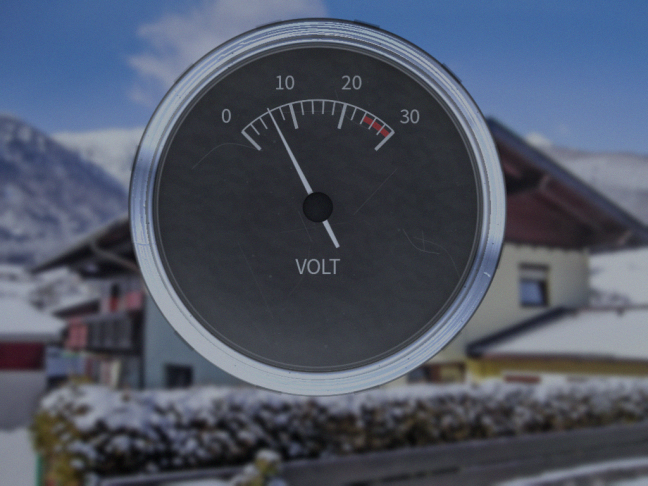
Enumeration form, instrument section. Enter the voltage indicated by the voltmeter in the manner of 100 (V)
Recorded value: 6 (V)
